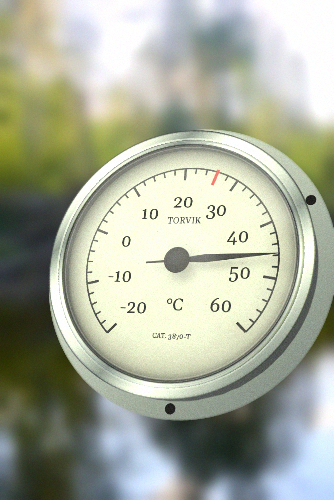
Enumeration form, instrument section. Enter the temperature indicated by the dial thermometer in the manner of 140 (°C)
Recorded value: 46 (°C)
